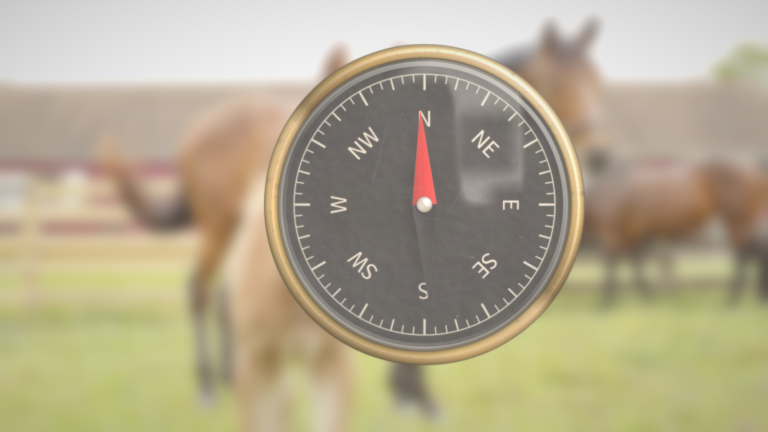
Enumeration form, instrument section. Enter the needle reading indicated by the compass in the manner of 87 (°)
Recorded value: 357.5 (°)
